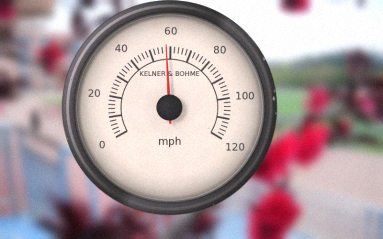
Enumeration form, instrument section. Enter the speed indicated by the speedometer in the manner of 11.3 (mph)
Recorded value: 58 (mph)
